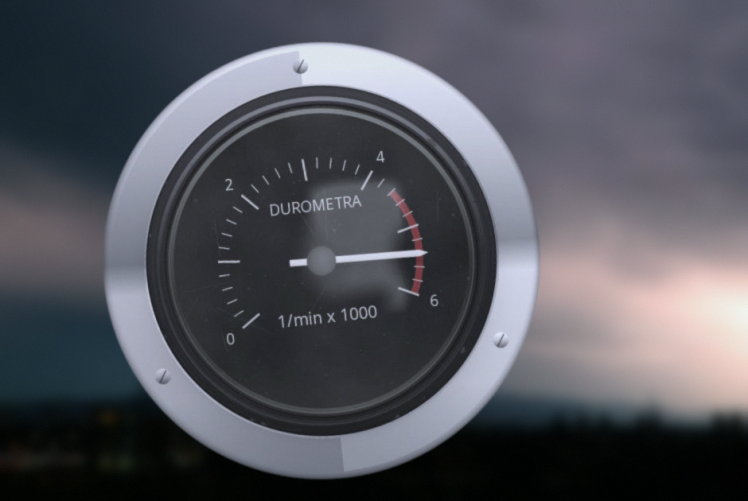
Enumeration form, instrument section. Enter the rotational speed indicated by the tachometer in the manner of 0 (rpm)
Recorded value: 5400 (rpm)
